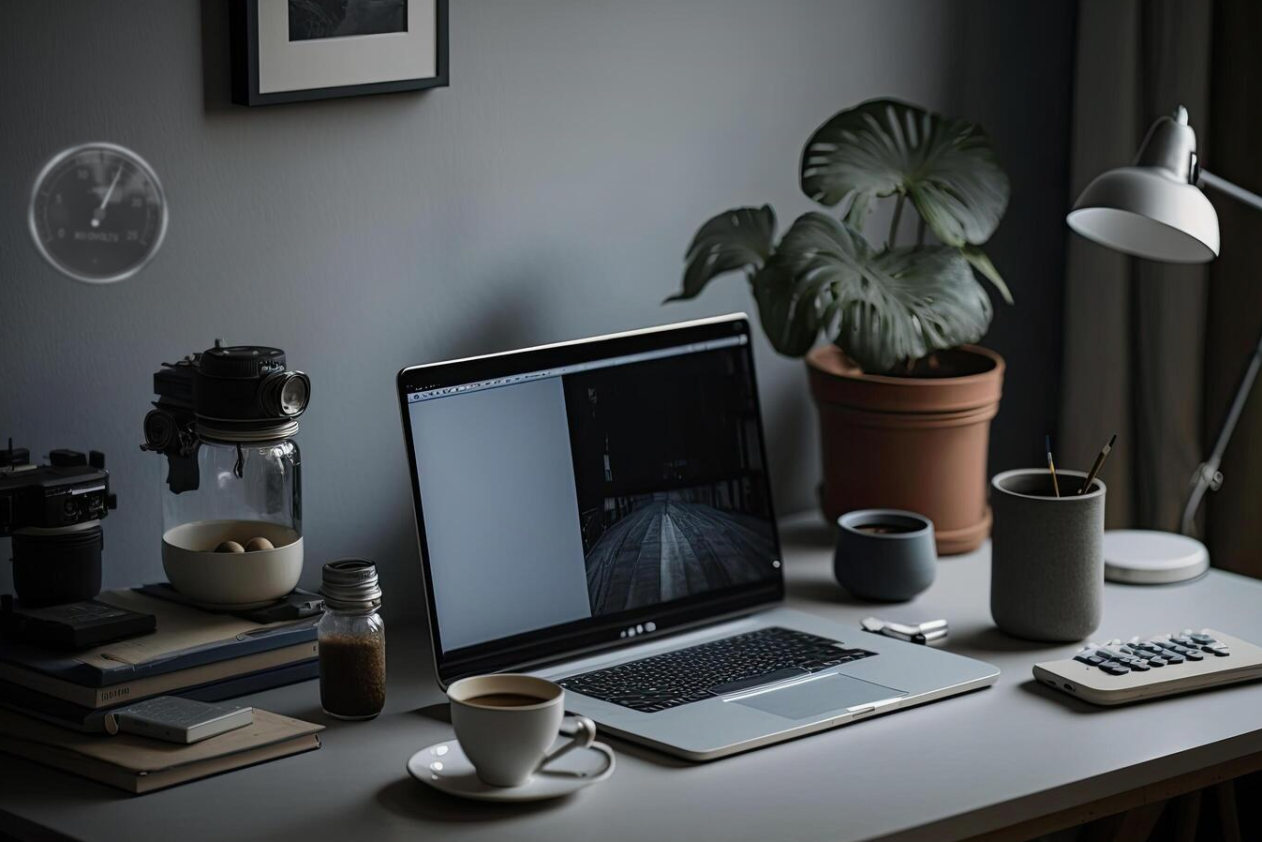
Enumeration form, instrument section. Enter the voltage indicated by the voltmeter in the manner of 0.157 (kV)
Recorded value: 15 (kV)
